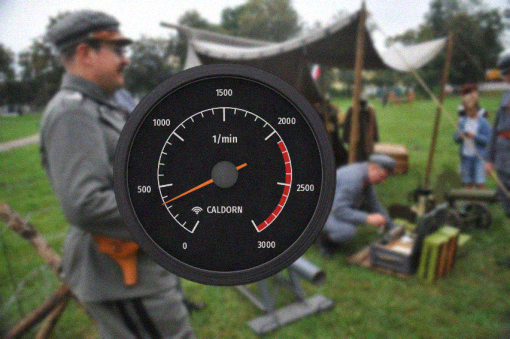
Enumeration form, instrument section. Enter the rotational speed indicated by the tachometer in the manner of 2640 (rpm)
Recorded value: 350 (rpm)
